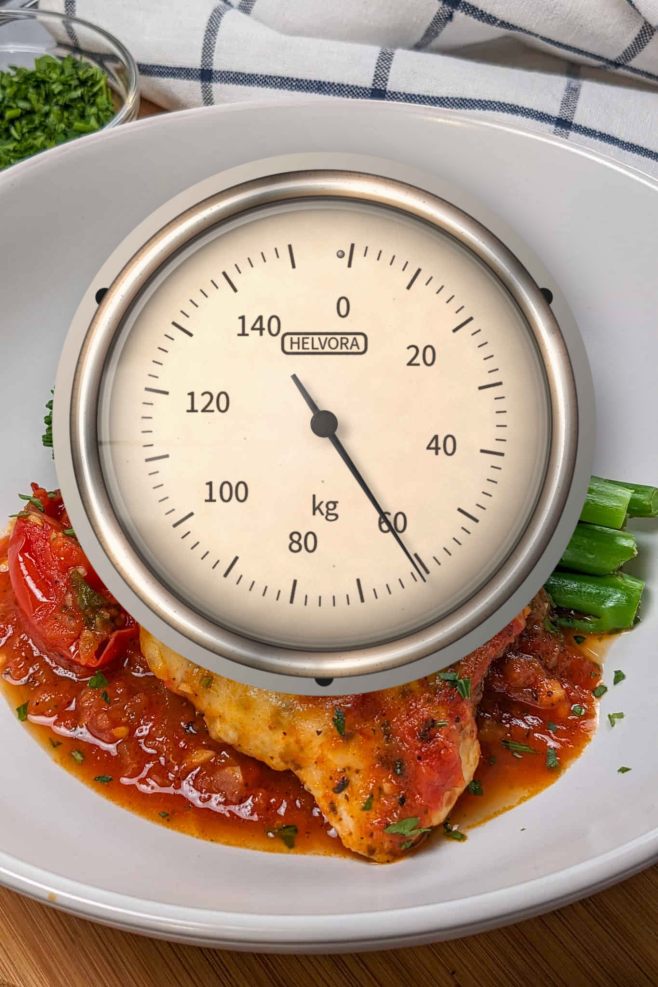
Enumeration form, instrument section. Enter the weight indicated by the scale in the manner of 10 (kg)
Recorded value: 61 (kg)
